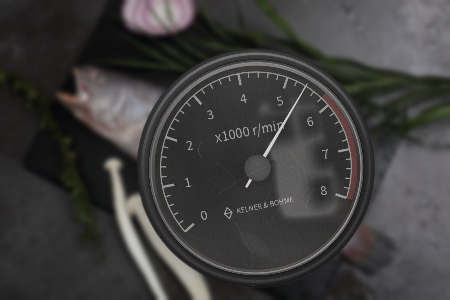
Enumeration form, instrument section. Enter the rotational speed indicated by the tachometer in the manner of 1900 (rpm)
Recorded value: 5400 (rpm)
